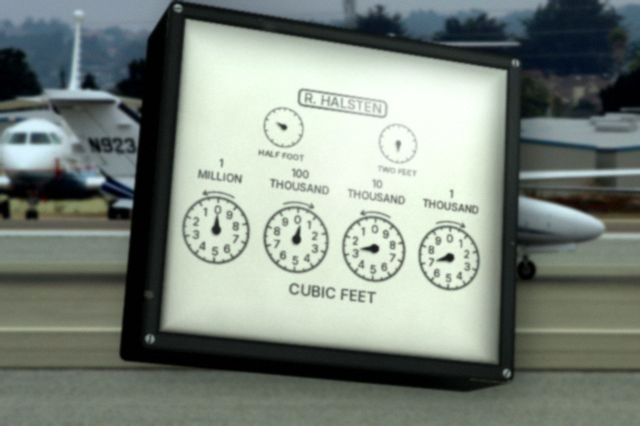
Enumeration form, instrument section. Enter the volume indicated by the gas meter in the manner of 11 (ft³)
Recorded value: 2700 (ft³)
